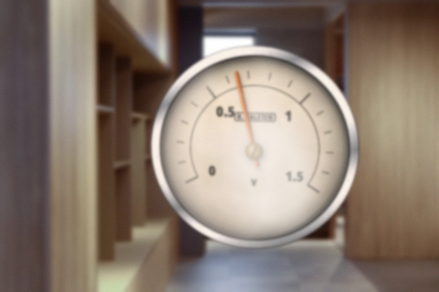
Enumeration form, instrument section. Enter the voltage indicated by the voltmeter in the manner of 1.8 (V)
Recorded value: 0.65 (V)
